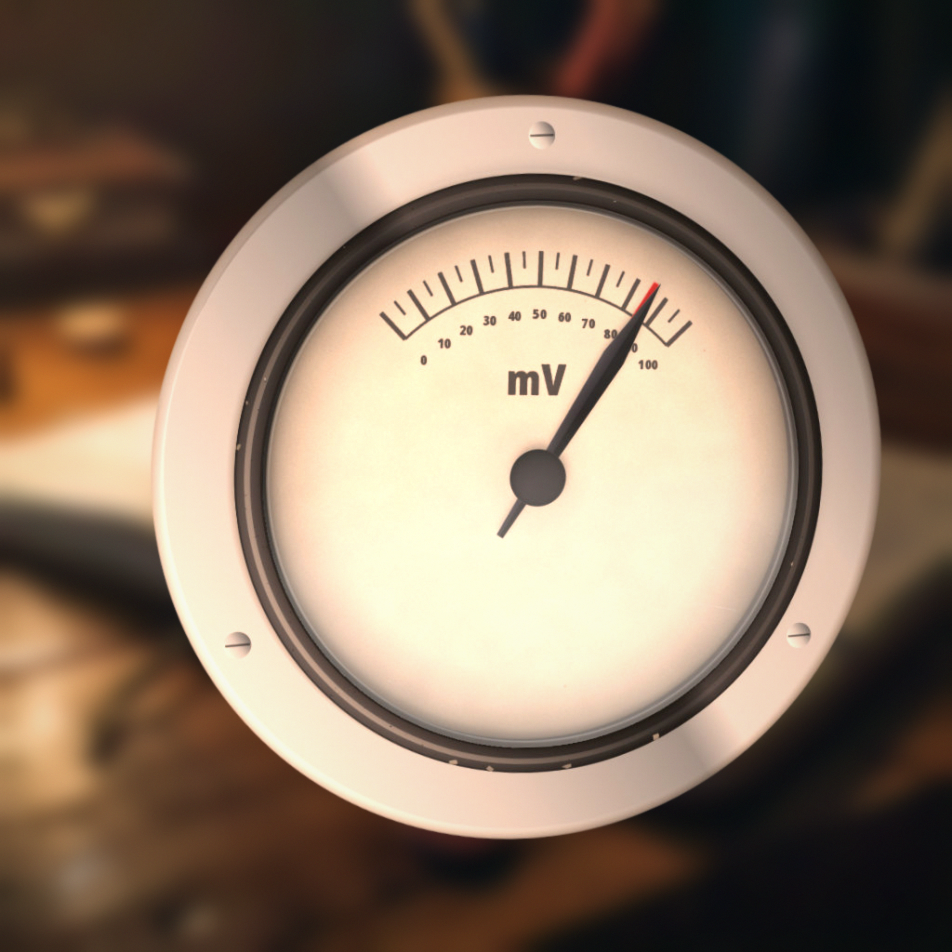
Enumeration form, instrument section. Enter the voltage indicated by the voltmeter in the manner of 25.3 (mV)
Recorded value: 85 (mV)
